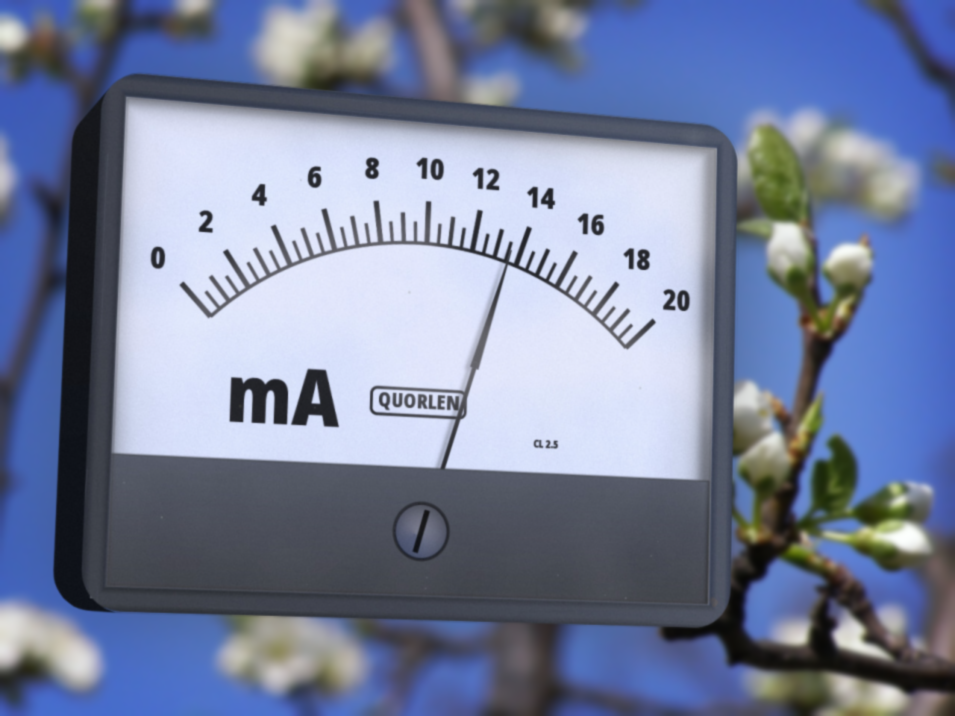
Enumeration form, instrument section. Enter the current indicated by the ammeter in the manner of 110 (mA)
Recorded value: 13.5 (mA)
